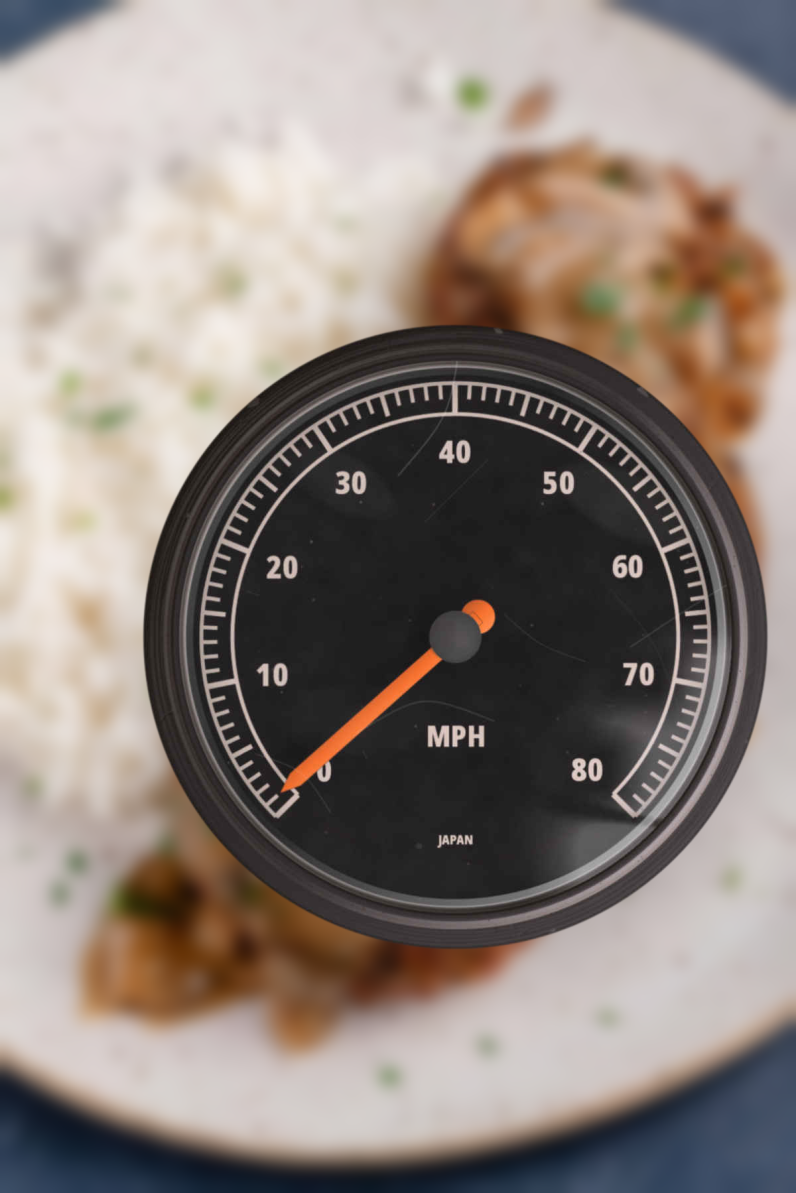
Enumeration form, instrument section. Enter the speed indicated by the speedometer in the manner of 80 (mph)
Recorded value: 1 (mph)
